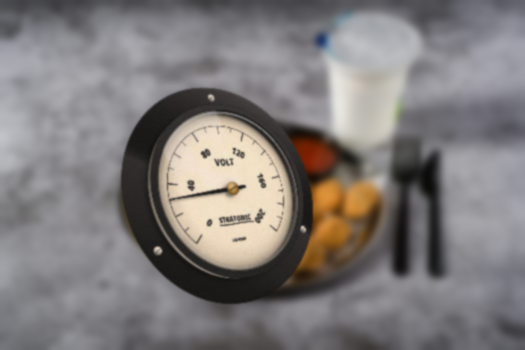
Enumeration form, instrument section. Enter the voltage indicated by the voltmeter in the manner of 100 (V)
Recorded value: 30 (V)
